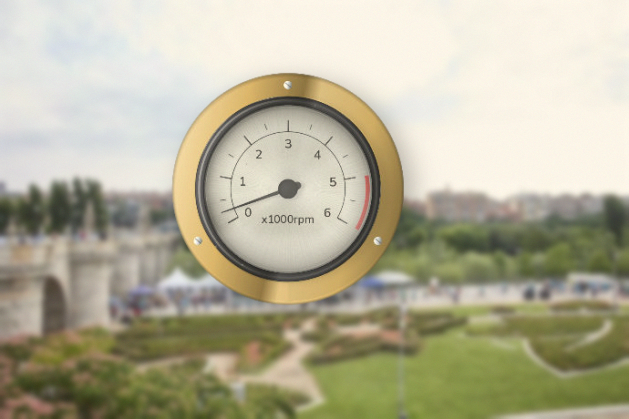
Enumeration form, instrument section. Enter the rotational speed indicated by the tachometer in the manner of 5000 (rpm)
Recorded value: 250 (rpm)
